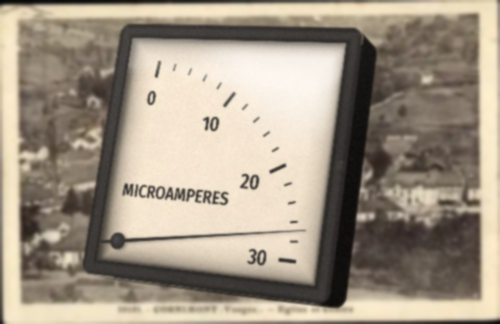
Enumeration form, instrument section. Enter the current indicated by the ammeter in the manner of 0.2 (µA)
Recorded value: 27 (µA)
